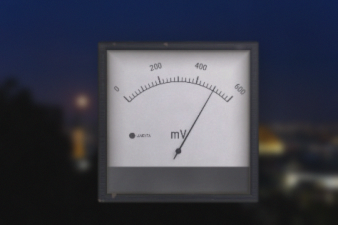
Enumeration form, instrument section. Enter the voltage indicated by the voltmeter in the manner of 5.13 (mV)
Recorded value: 500 (mV)
